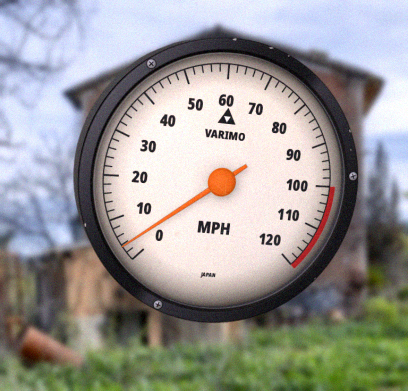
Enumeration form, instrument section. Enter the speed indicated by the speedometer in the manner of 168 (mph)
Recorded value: 4 (mph)
